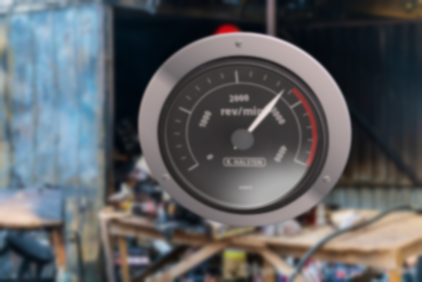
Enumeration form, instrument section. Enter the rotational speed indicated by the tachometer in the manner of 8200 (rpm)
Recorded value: 2700 (rpm)
